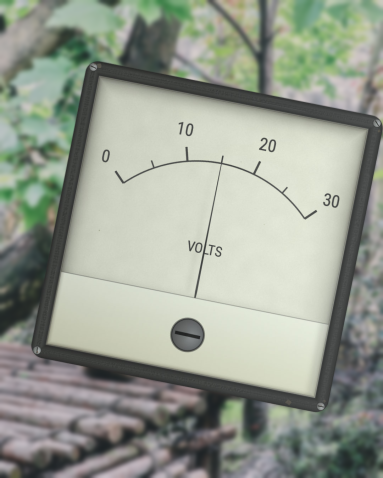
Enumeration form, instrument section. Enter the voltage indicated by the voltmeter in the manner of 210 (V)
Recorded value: 15 (V)
